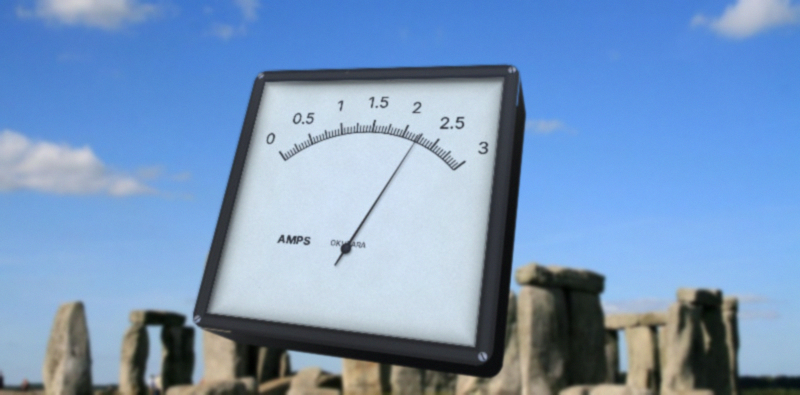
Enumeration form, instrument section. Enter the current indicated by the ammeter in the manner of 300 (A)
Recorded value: 2.25 (A)
